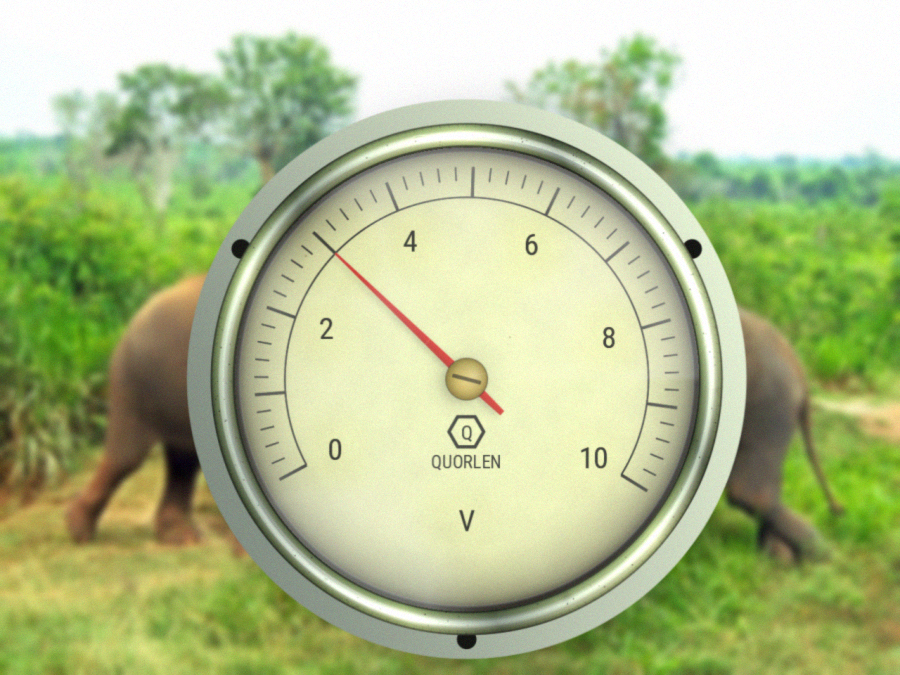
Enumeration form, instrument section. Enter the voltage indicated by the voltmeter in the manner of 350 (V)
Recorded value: 3 (V)
